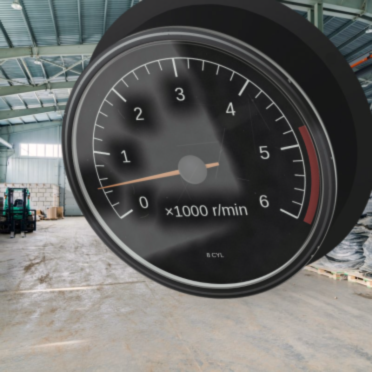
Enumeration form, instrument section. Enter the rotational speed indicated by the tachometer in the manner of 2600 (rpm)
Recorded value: 500 (rpm)
